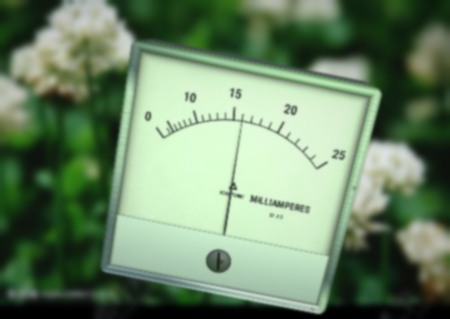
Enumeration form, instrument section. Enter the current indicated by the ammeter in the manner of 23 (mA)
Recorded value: 16 (mA)
